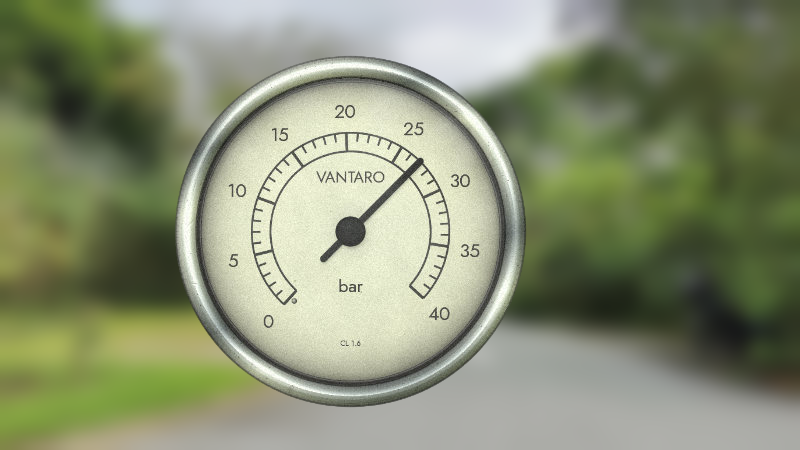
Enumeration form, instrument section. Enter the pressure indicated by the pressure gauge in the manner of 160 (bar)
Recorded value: 27 (bar)
